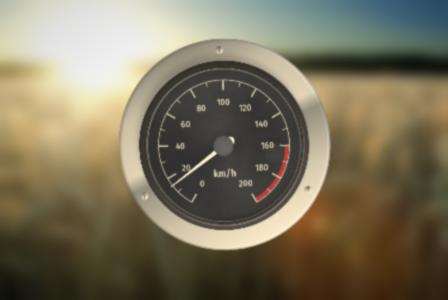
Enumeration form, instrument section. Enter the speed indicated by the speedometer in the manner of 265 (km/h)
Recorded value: 15 (km/h)
